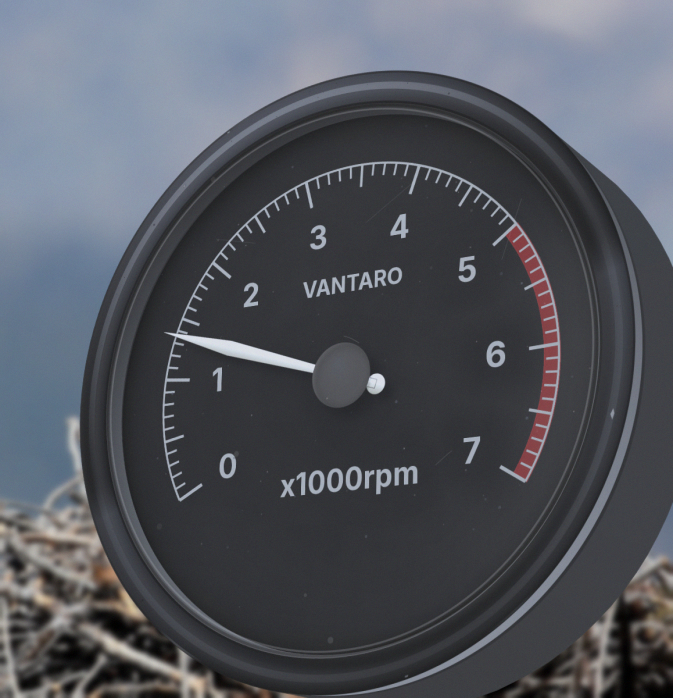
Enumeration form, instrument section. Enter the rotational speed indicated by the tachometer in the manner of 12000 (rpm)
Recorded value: 1350 (rpm)
